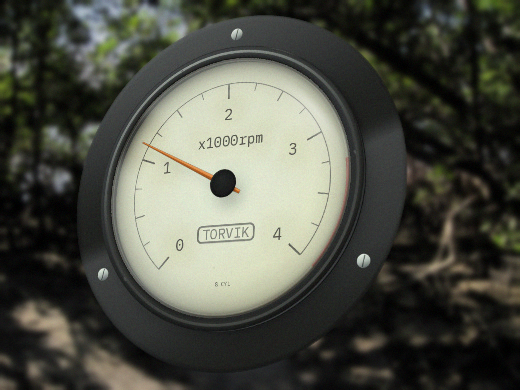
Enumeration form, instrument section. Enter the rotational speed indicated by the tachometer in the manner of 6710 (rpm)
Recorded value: 1125 (rpm)
